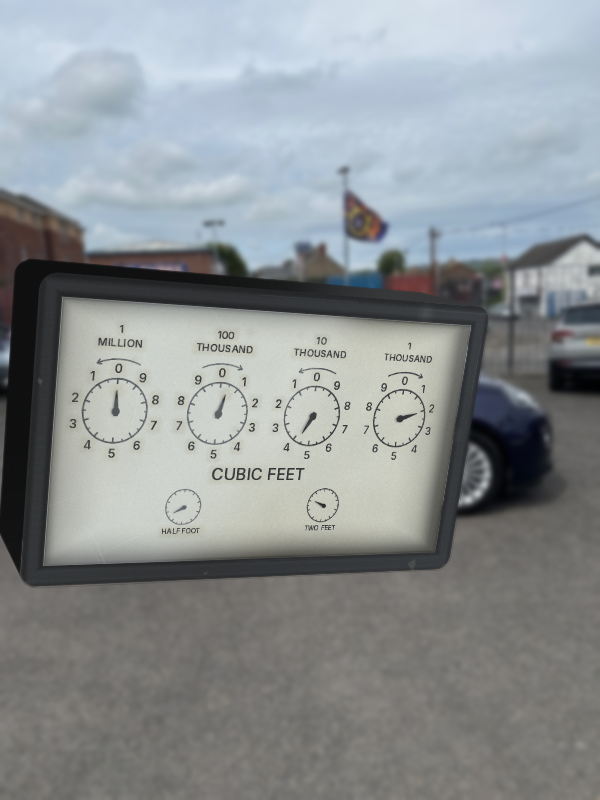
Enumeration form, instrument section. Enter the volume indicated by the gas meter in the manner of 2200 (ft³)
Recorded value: 4200 (ft³)
